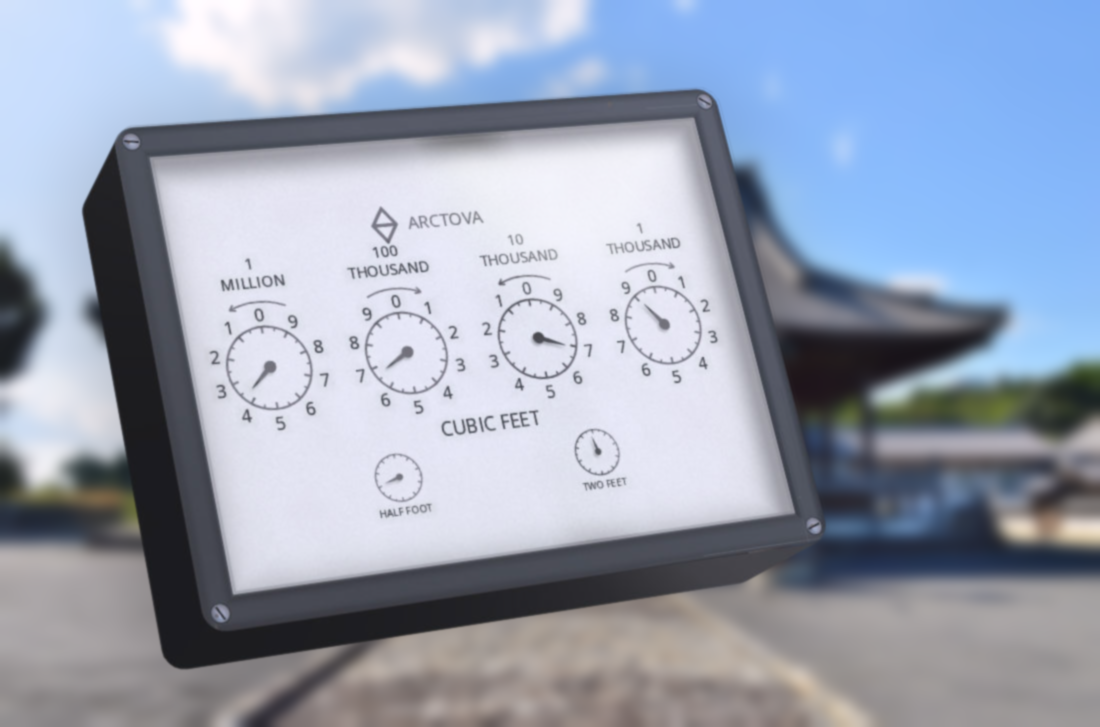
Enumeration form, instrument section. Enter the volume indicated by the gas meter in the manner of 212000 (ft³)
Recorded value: 366900 (ft³)
